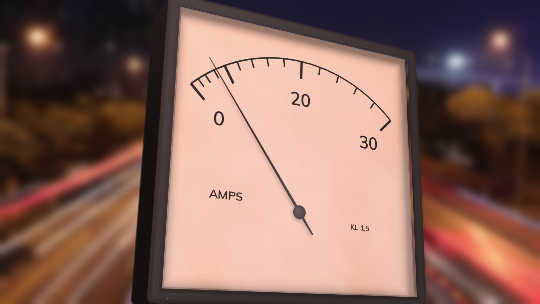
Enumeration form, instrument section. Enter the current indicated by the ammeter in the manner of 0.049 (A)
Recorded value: 8 (A)
